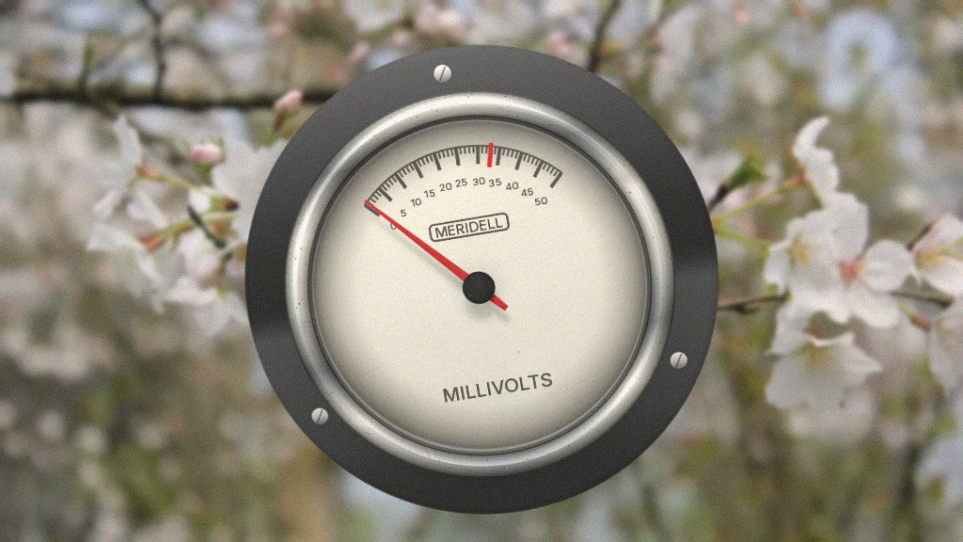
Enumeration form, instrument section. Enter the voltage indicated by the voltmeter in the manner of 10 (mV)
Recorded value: 1 (mV)
